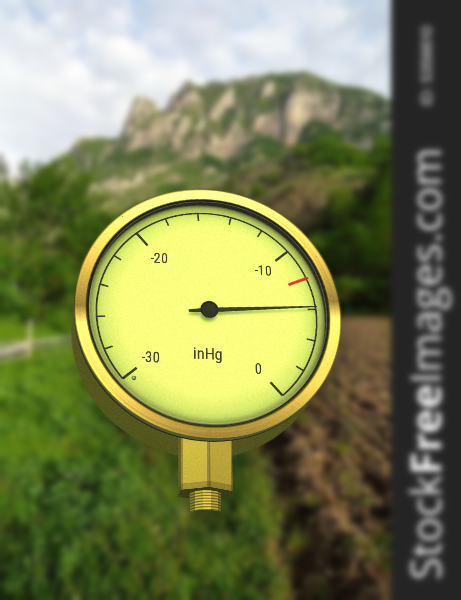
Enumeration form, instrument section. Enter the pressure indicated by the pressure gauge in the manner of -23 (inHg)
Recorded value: -6 (inHg)
